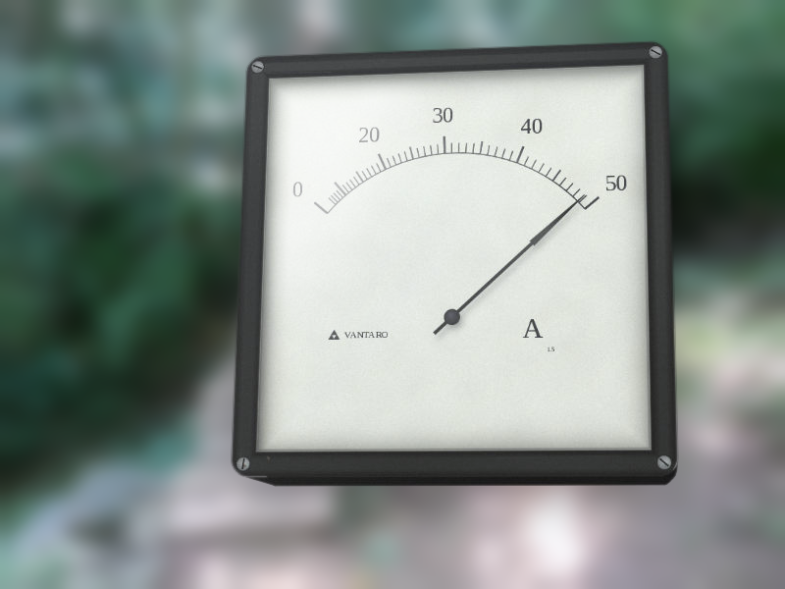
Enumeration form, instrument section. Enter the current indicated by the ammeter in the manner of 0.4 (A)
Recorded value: 49 (A)
